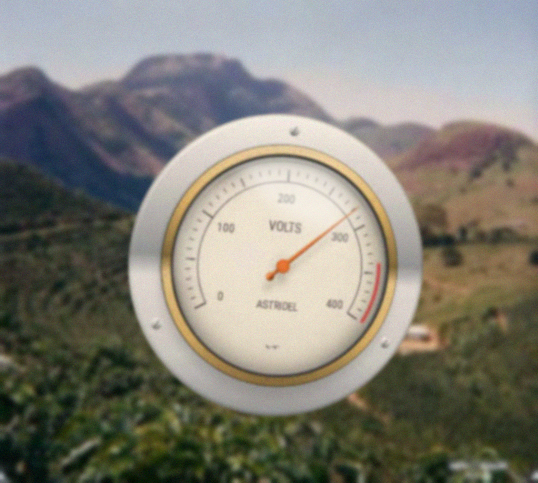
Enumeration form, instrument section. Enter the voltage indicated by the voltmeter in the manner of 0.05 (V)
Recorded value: 280 (V)
